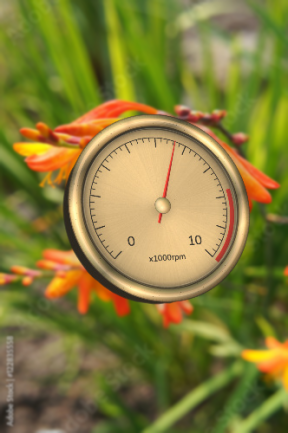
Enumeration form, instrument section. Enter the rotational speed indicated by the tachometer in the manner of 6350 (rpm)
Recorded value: 5600 (rpm)
